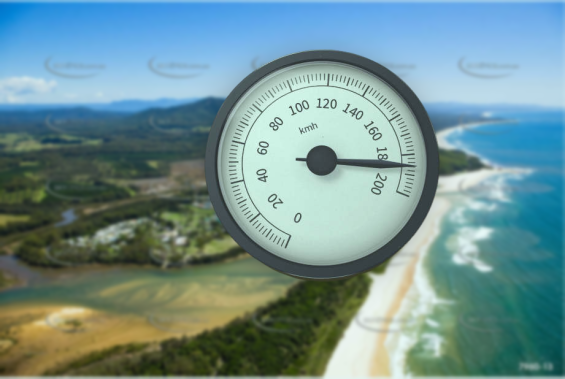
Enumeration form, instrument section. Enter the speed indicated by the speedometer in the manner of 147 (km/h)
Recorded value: 186 (km/h)
